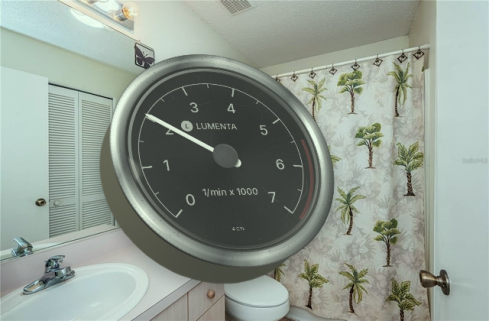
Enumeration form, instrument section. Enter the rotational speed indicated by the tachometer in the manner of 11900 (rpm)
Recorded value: 2000 (rpm)
